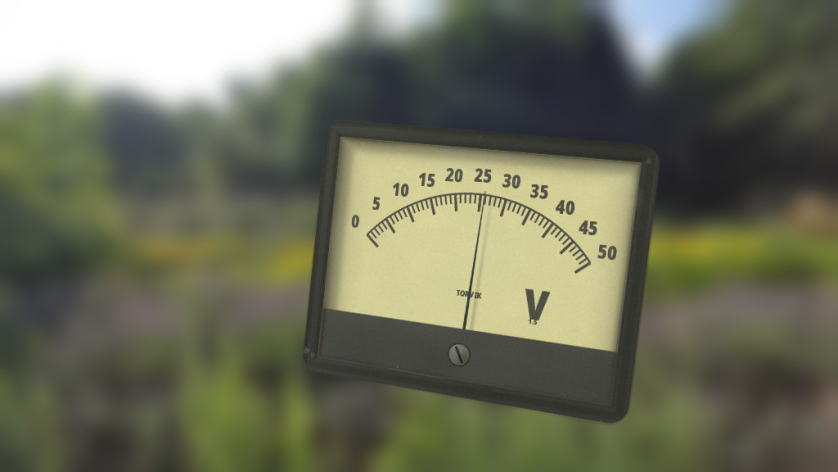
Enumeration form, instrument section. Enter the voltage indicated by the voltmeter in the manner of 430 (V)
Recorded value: 26 (V)
